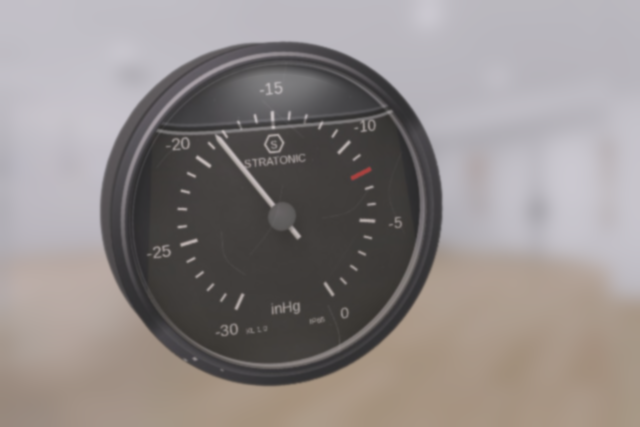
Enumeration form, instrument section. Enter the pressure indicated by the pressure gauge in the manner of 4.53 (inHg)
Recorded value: -18.5 (inHg)
